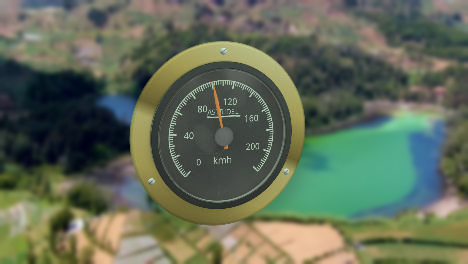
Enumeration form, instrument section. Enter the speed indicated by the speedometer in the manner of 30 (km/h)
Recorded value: 100 (km/h)
